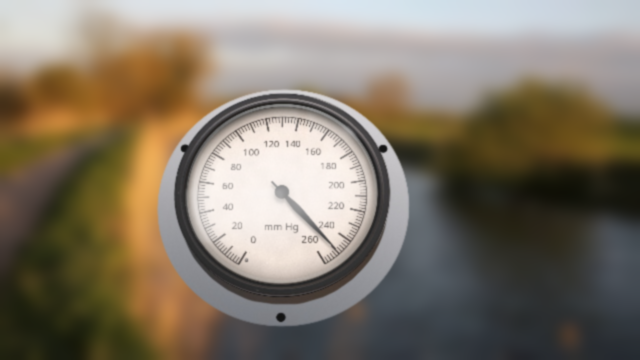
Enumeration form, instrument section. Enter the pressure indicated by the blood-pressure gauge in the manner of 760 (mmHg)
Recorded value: 250 (mmHg)
